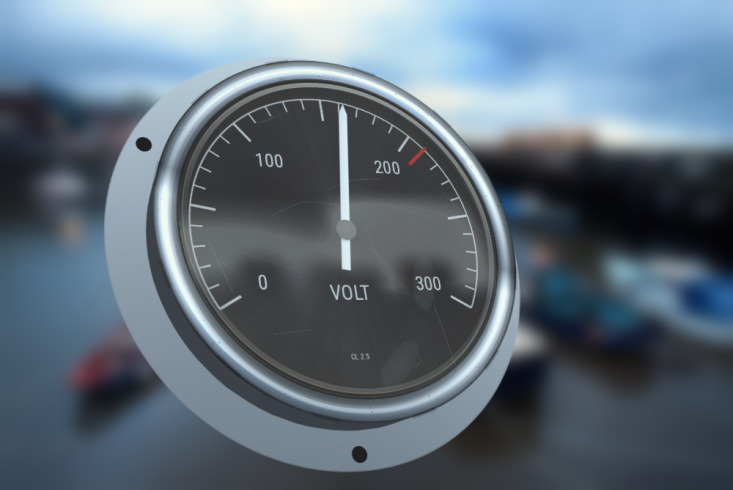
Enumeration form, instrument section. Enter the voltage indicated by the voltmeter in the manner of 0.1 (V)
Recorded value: 160 (V)
